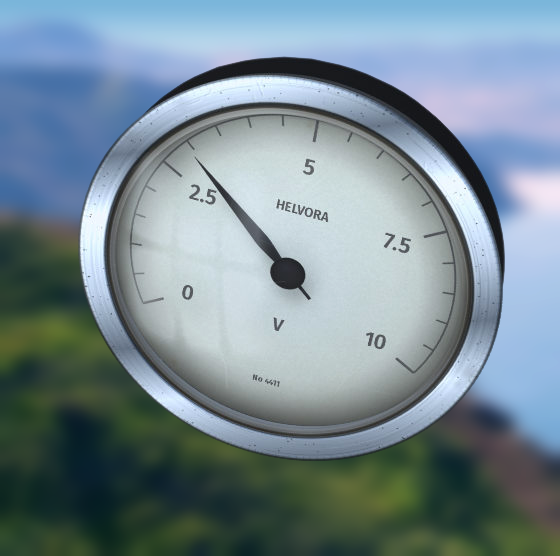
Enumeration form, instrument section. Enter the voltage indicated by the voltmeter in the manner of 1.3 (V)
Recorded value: 3 (V)
